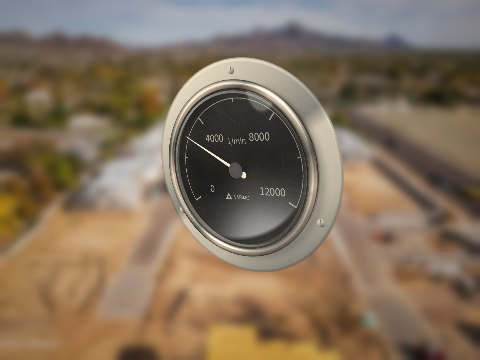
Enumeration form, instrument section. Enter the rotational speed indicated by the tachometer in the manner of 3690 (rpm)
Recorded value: 3000 (rpm)
